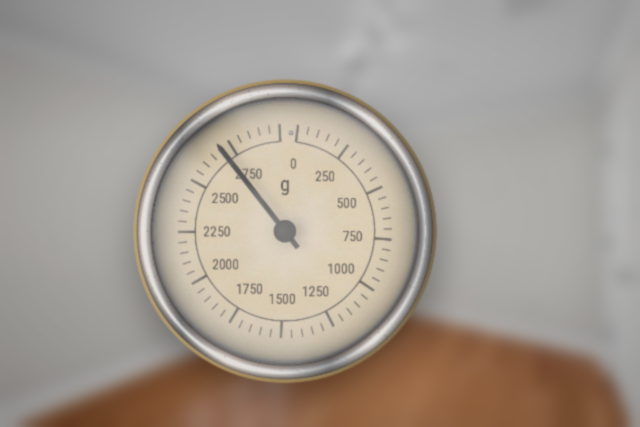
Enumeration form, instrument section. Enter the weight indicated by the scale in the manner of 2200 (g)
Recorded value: 2700 (g)
